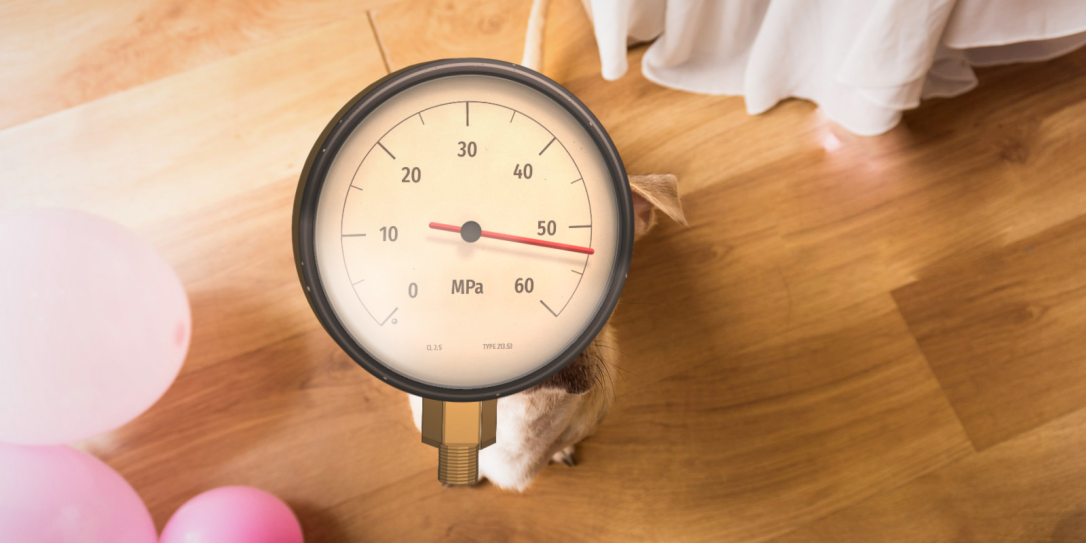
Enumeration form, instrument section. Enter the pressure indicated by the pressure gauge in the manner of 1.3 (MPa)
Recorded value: 52.5 (MPa)
